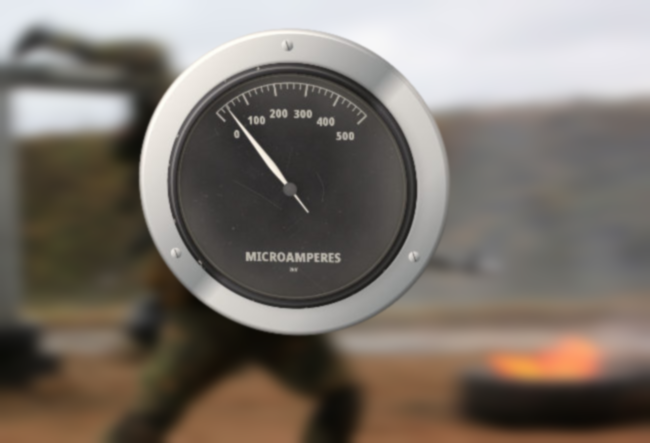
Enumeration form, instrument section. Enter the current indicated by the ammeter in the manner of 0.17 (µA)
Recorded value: 40 (µA)
